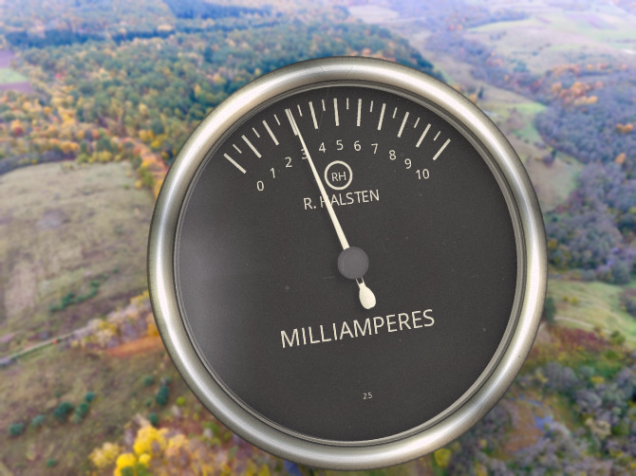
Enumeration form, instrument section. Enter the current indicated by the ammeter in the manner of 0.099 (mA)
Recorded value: 3 (mA)
